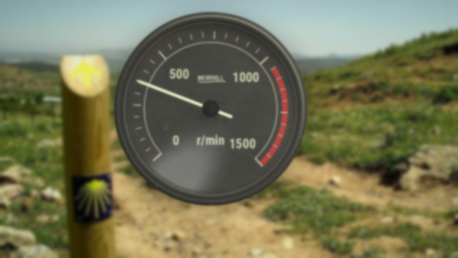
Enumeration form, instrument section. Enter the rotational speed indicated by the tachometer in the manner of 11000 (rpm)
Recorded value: 350 (rpm)
